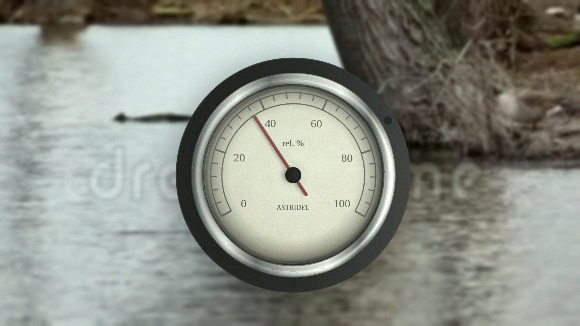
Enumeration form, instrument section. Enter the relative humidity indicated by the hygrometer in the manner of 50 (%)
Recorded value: 36 (%)
